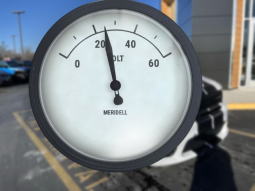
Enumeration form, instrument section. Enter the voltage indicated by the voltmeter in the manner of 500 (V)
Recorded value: 25 (V)
